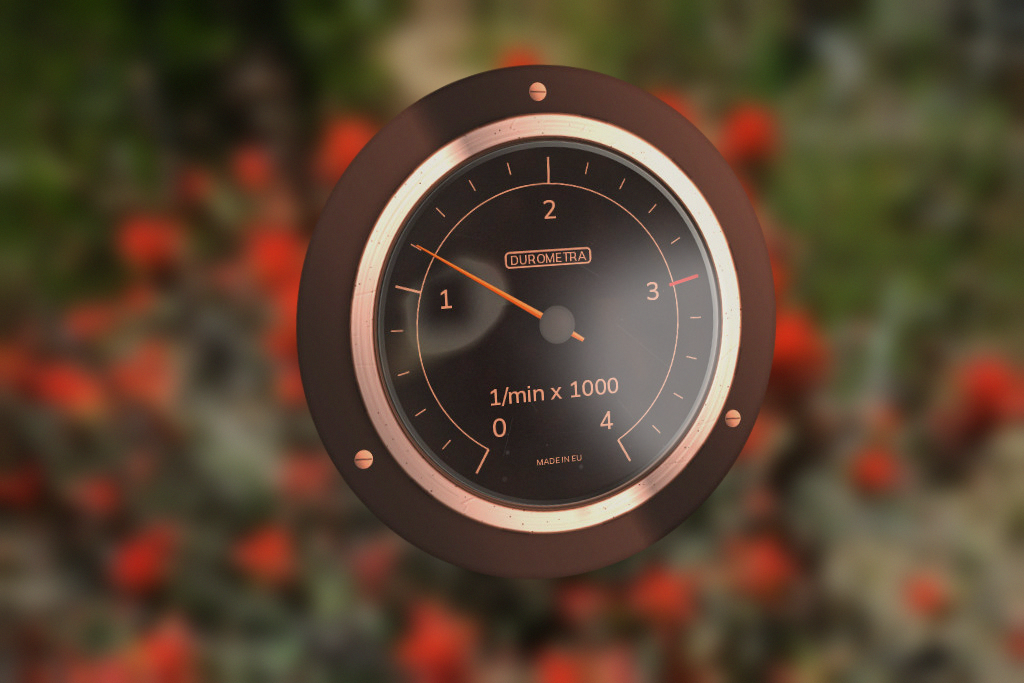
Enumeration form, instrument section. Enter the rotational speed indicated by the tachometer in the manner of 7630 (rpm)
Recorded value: 1200 (rpm)
